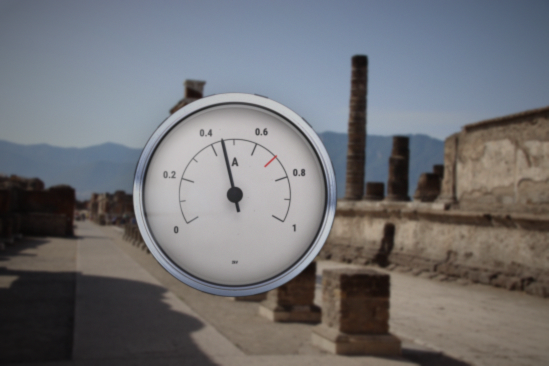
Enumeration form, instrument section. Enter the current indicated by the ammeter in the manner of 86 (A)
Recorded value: 0.45 (A)
